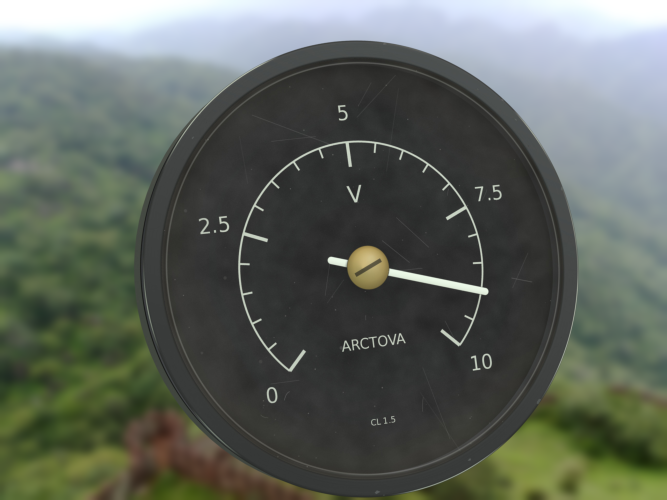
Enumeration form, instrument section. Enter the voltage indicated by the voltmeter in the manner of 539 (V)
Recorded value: 9 (V)
